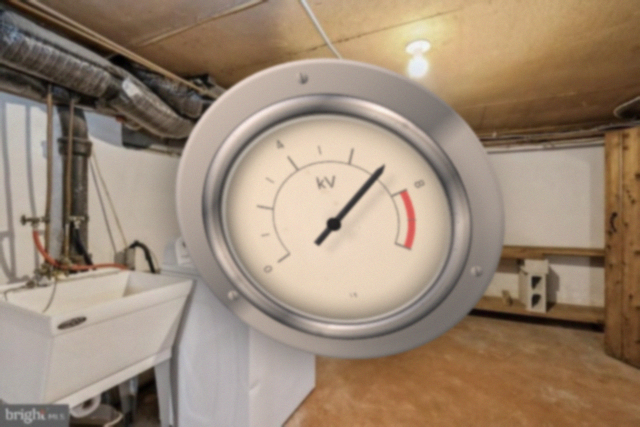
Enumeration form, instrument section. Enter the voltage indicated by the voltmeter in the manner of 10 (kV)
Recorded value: 7 (kV)
